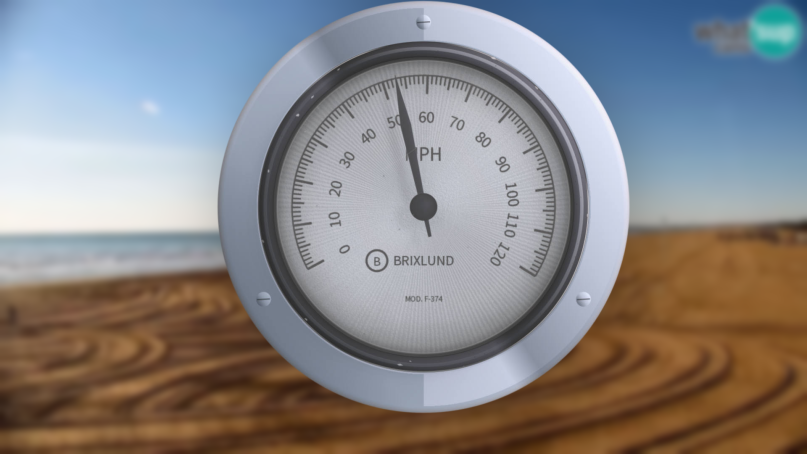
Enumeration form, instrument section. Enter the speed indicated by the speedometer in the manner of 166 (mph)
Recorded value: 53 (mph)
